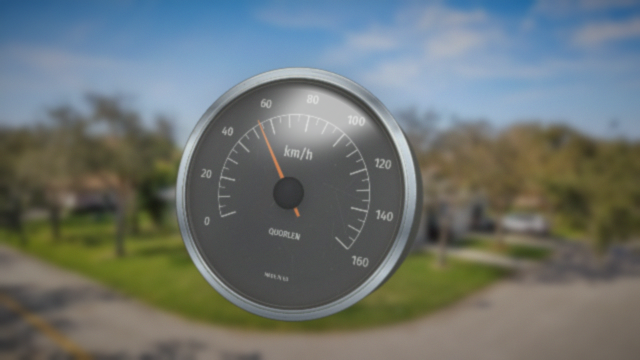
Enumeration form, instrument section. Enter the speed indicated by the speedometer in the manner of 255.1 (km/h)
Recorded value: 55 (km/h)
